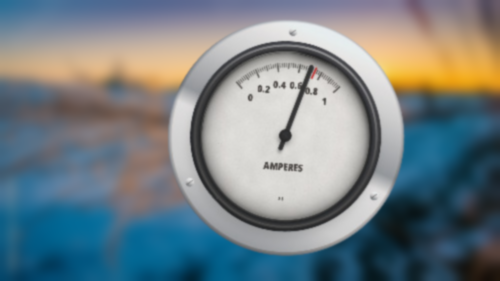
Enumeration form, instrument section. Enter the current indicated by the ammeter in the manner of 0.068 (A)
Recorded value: 0.7 (A)
